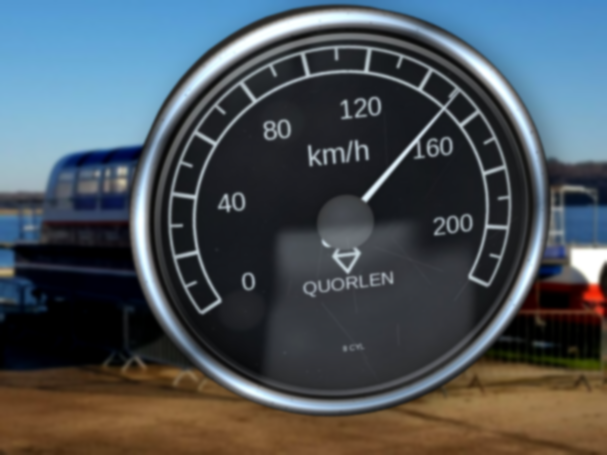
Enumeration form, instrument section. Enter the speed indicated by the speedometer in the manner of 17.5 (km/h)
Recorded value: 150 (km/h)
